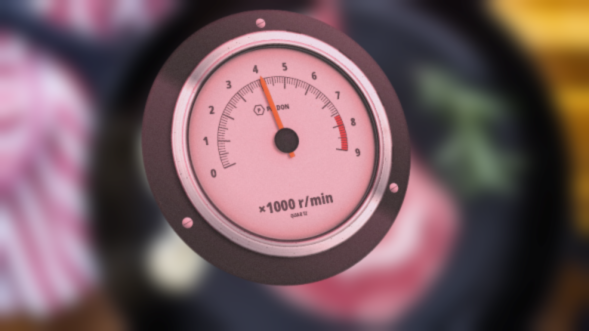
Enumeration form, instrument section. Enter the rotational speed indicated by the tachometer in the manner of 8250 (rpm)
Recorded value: 4000 (rpm)
